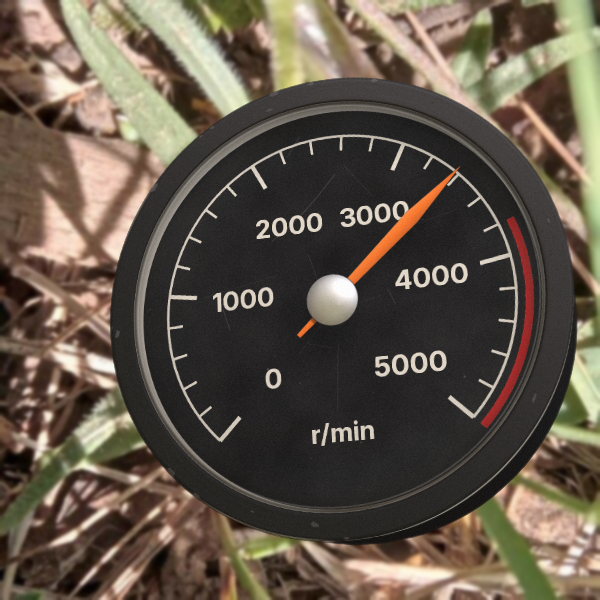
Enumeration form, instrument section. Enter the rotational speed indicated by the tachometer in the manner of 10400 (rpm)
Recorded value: 3400 (rpm)
